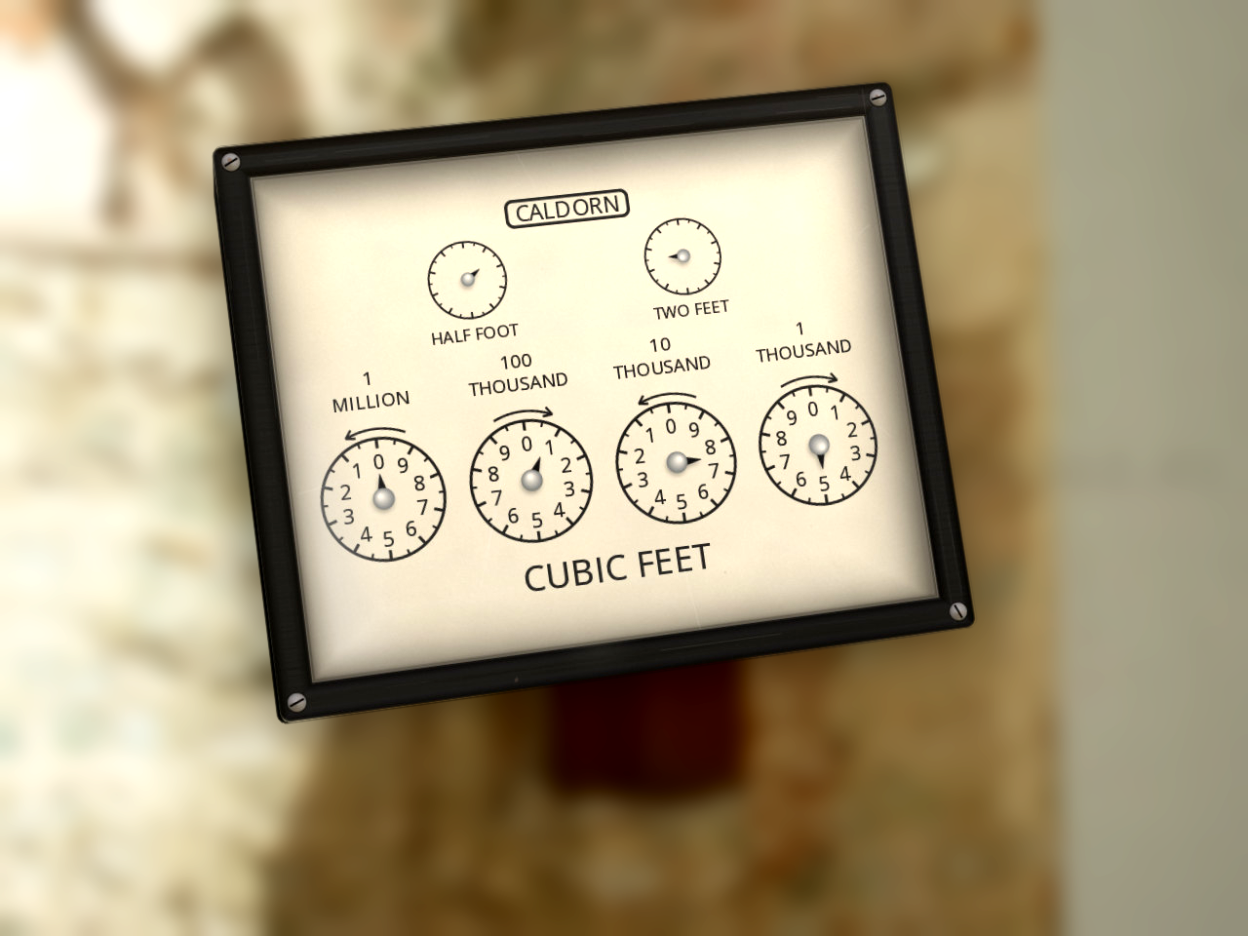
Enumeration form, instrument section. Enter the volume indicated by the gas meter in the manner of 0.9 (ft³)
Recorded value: 7500 (ft³)
